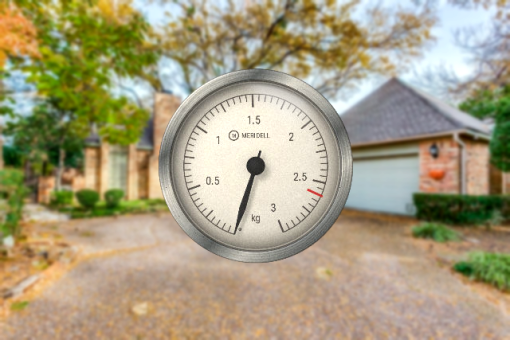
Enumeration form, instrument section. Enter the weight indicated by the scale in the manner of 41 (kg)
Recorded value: 0 (kg)
